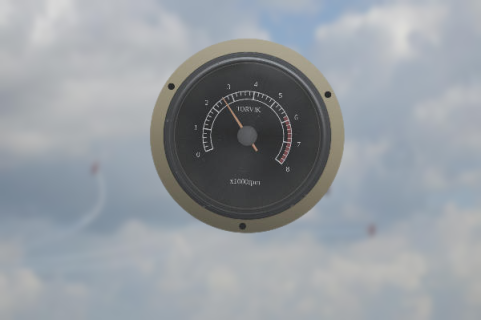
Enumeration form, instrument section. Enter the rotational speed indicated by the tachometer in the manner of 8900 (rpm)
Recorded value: 2600 (rpm)
